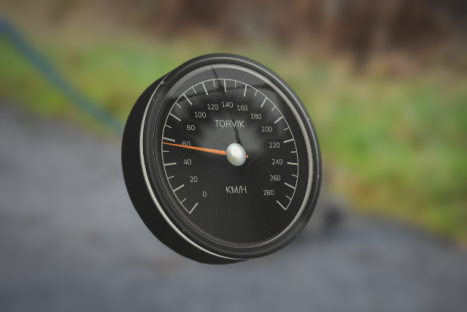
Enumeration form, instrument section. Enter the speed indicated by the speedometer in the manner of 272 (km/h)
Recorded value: 55 (km/h)
